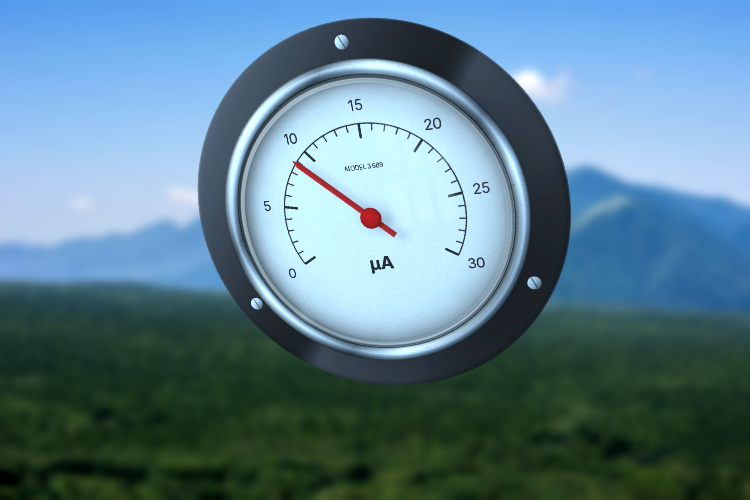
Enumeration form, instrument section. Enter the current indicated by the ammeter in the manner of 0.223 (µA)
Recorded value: 9 (µA)
